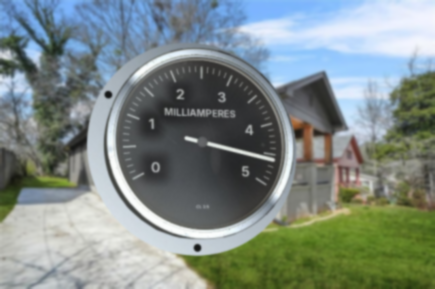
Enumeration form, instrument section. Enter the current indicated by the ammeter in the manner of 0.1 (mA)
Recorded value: 4.6 (mA)
